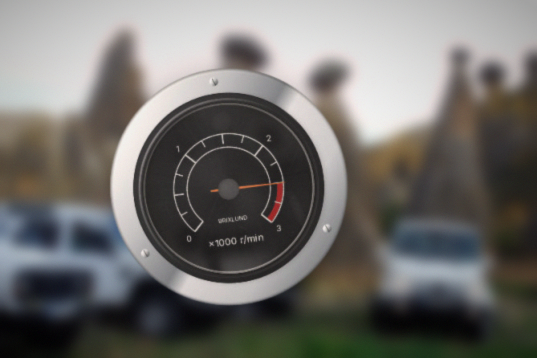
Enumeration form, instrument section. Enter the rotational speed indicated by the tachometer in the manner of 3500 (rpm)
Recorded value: 2500 (rpm)
